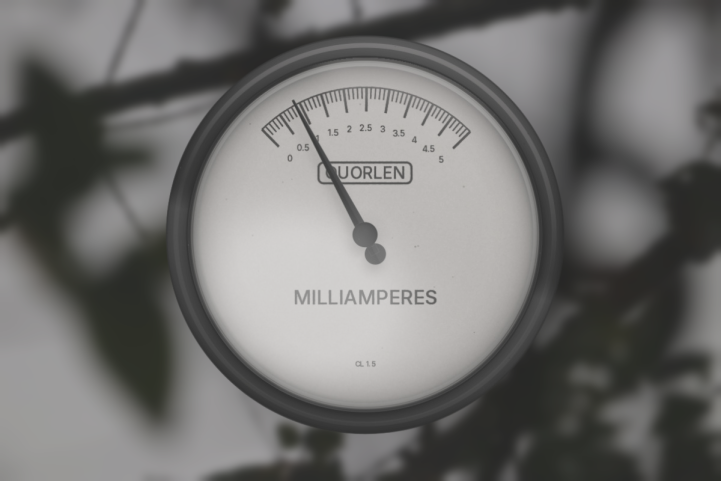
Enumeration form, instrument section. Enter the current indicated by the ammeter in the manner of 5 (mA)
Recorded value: 0.9 (mA)
